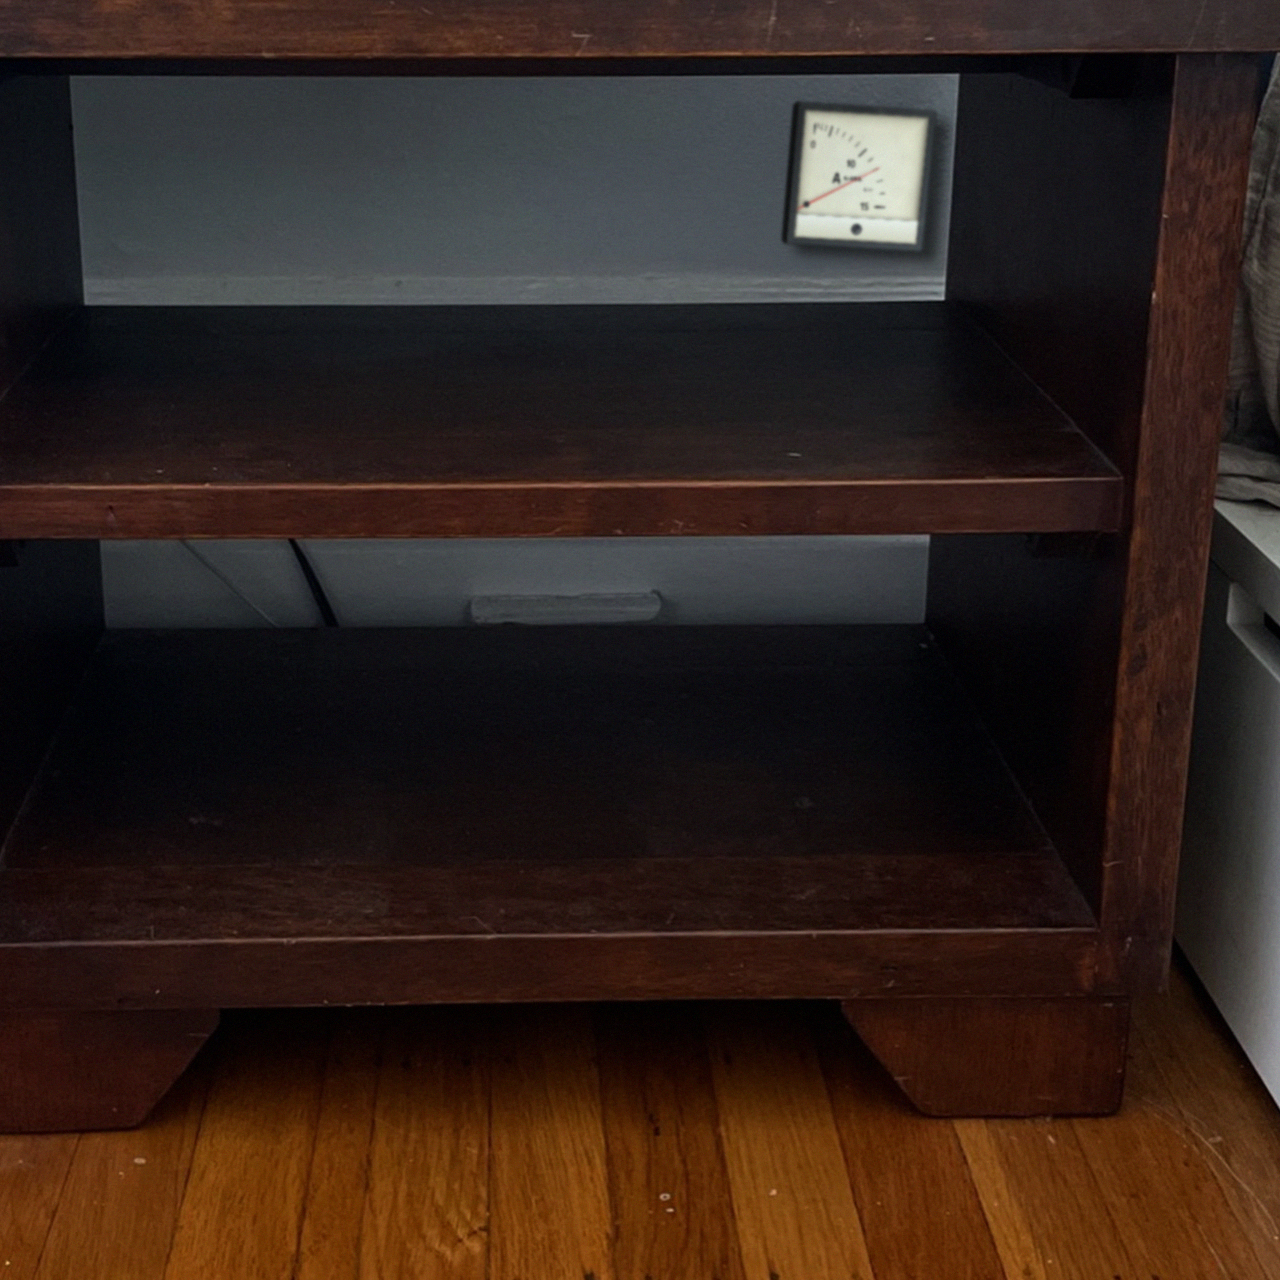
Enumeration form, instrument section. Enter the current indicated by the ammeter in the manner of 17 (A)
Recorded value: 12 (A)
